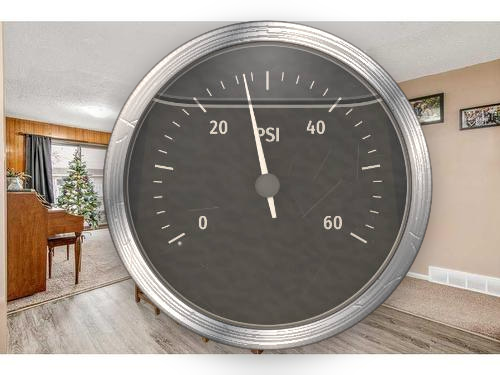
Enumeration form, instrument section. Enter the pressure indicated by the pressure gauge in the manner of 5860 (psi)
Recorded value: 27 (psi)
